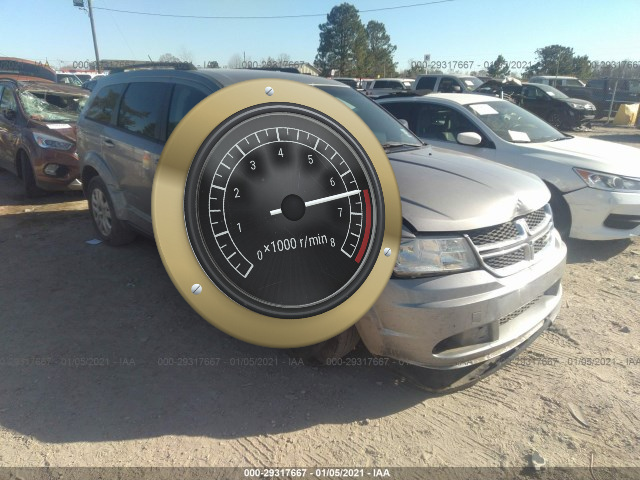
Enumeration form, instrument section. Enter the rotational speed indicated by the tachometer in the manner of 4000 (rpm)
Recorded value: 6500 (rpm)
